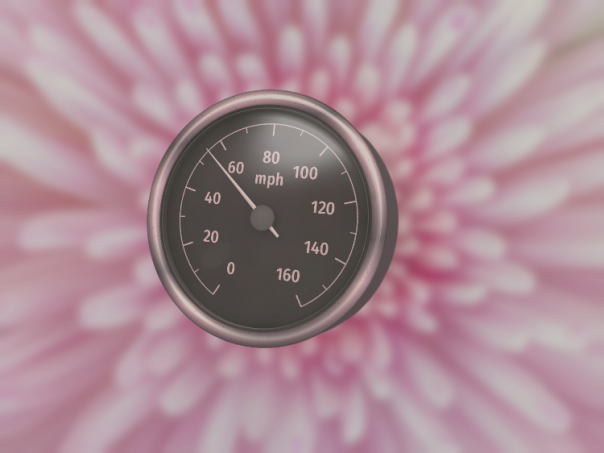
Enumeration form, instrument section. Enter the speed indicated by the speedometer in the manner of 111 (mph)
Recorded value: 55 (mph)
